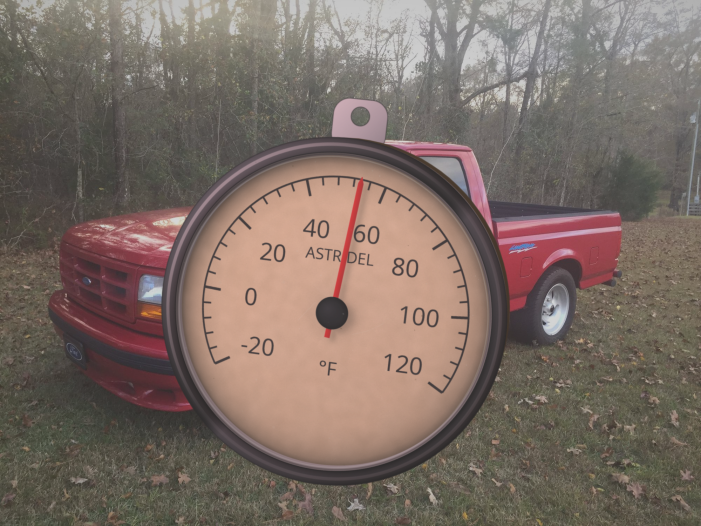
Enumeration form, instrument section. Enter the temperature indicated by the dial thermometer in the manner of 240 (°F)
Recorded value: 54 (°F)
